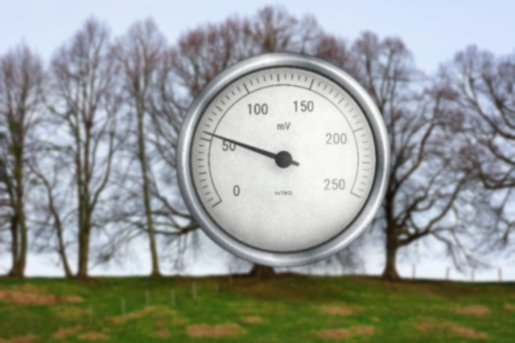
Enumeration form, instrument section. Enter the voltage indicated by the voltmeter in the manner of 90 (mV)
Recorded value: 55 (mV)
